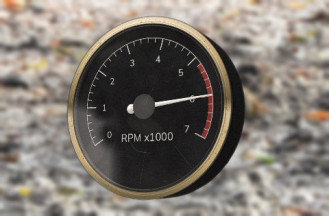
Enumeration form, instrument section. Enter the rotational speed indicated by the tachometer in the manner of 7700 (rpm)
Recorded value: 6000 (rpm)
